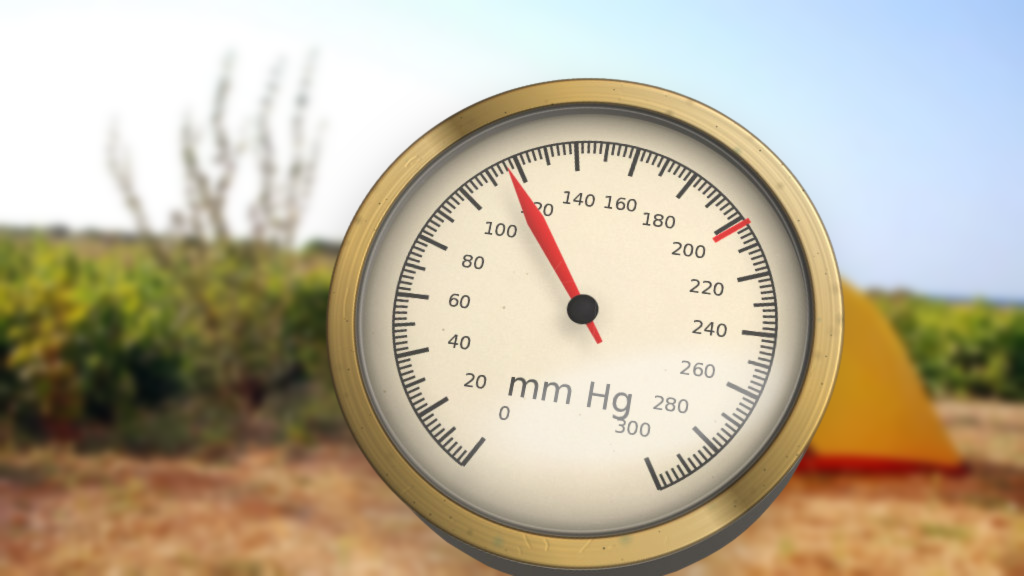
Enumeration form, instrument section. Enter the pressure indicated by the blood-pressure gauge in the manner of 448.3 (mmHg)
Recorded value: 116 (mmHg)
